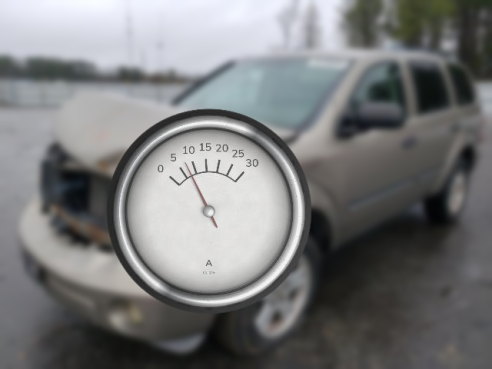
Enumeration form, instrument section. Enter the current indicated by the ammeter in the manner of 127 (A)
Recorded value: 7.5 (A)
